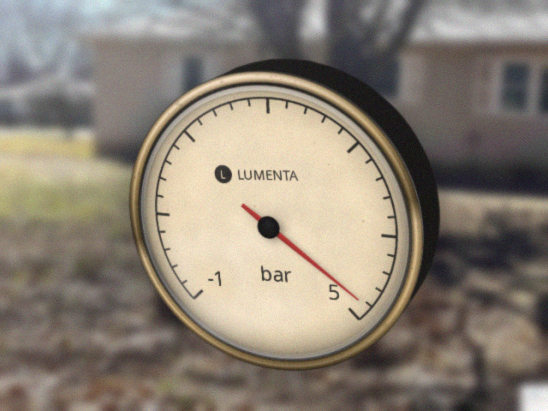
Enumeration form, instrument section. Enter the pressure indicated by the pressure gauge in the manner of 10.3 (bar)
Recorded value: 4.8 (bar)
